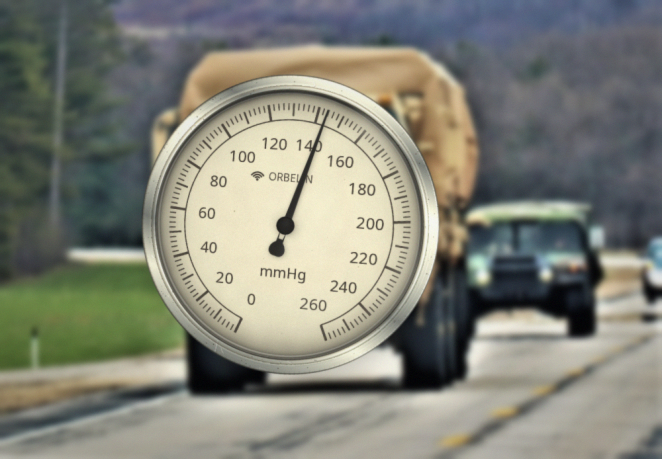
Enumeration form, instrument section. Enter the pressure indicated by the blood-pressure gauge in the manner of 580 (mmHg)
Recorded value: 144 (mmHg)
